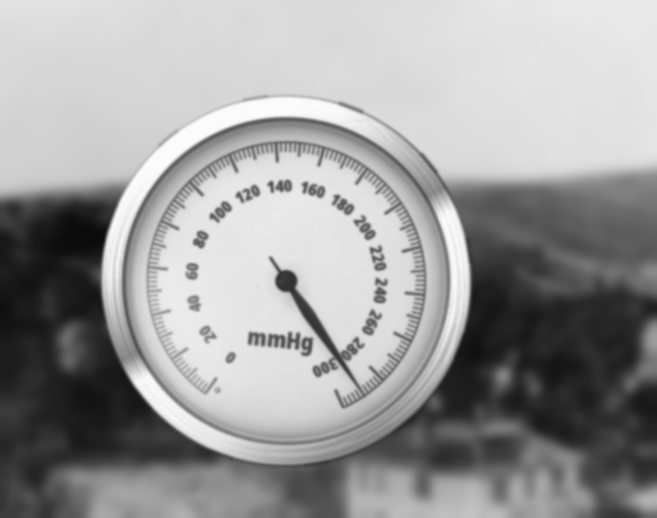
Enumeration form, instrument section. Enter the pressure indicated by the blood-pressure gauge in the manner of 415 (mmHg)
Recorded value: 290 (mmHg)
